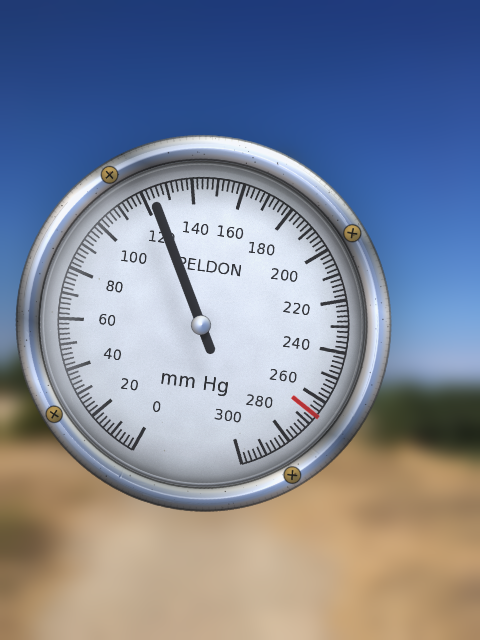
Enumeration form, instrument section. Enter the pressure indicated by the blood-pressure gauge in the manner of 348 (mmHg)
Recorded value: 124 (mmHg)
